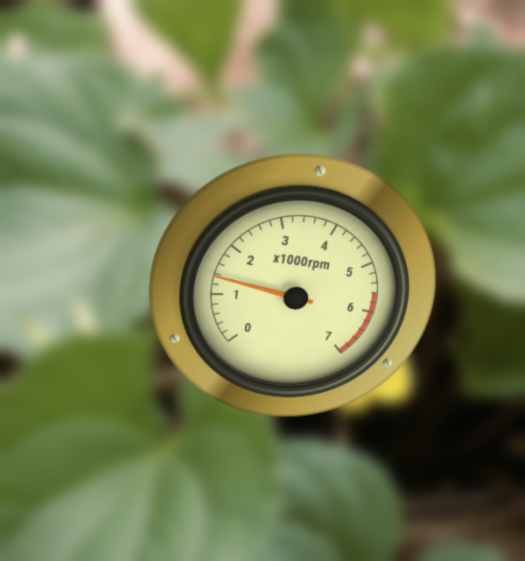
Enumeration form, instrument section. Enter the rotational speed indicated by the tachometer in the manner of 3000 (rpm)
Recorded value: 1400 (rpm)
